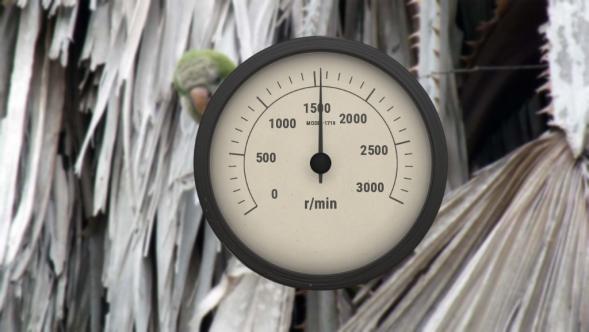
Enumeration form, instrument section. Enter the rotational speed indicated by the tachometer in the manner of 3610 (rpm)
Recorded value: 1550 (rpm)
